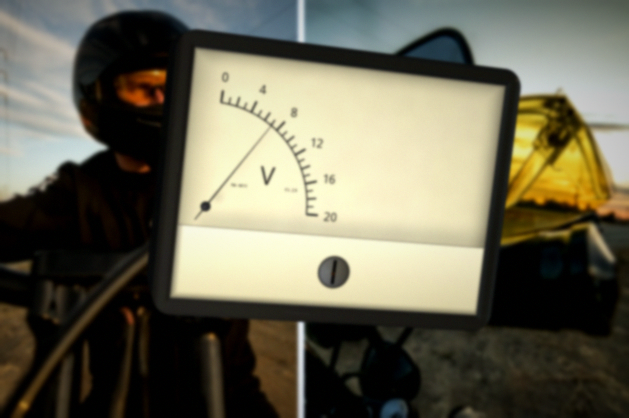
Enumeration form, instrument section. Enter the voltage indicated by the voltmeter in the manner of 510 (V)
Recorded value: 7 (V)
